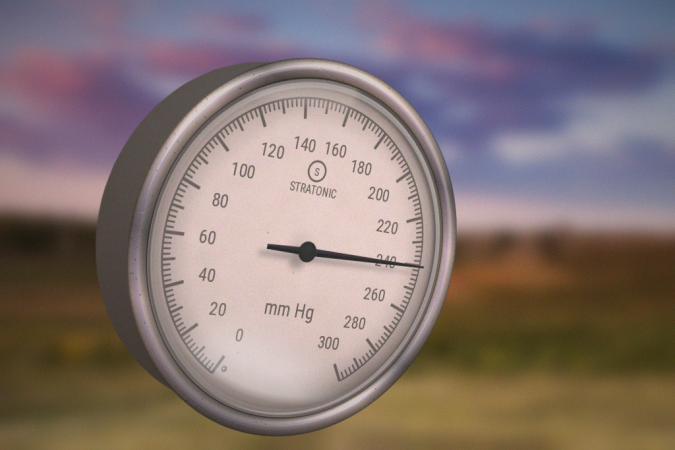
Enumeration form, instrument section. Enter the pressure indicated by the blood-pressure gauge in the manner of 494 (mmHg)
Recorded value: 240 (mmHg)
